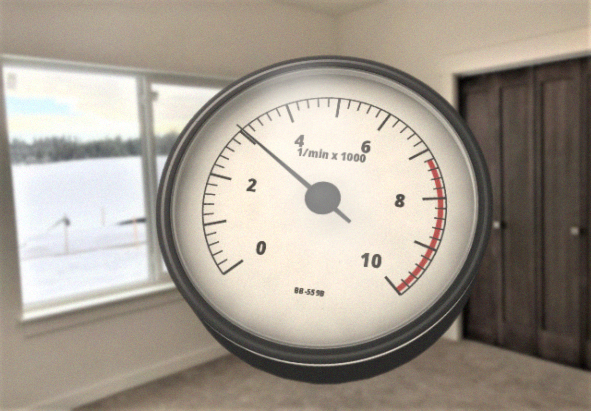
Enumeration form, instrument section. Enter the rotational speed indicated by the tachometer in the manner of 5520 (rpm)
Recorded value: 3000 (rpm)
